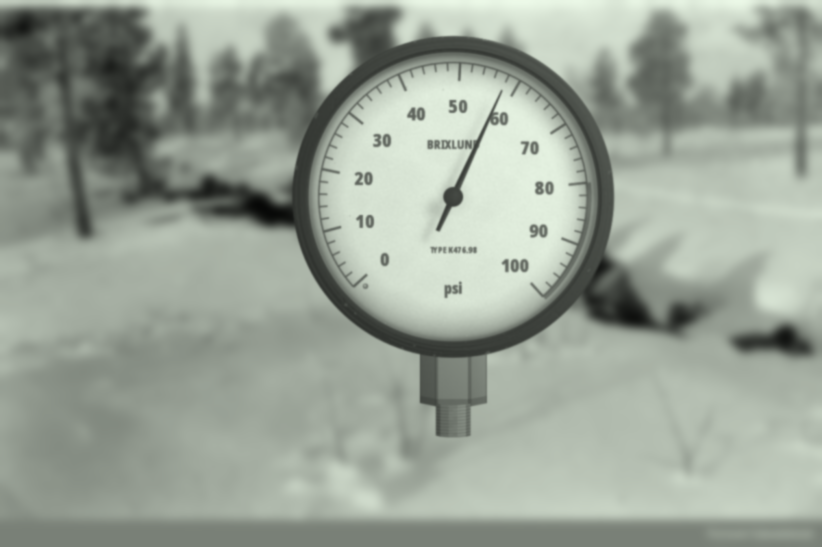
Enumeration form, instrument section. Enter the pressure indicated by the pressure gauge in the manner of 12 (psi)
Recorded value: 58 (psi)
